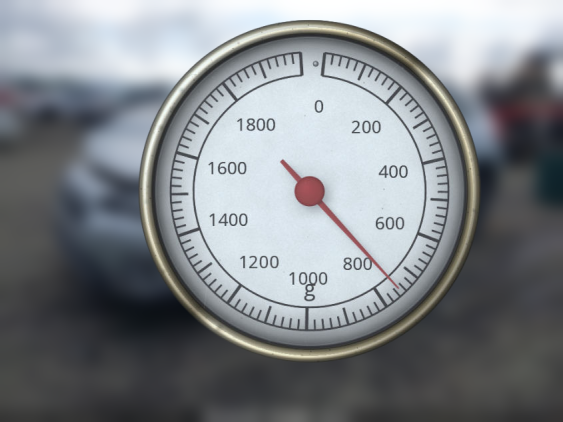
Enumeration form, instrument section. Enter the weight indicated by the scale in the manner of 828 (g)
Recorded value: 750 (g)
